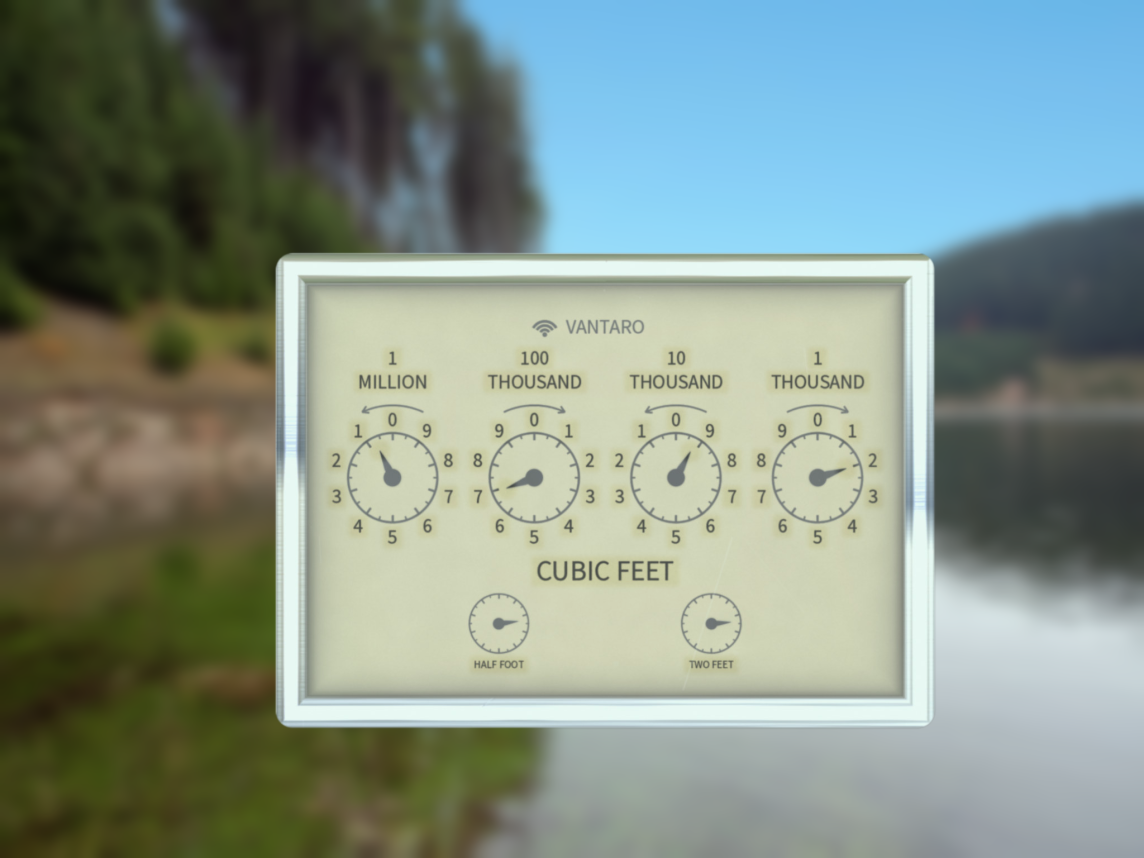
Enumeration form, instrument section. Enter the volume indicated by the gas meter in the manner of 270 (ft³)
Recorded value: 69200 (ft³)
